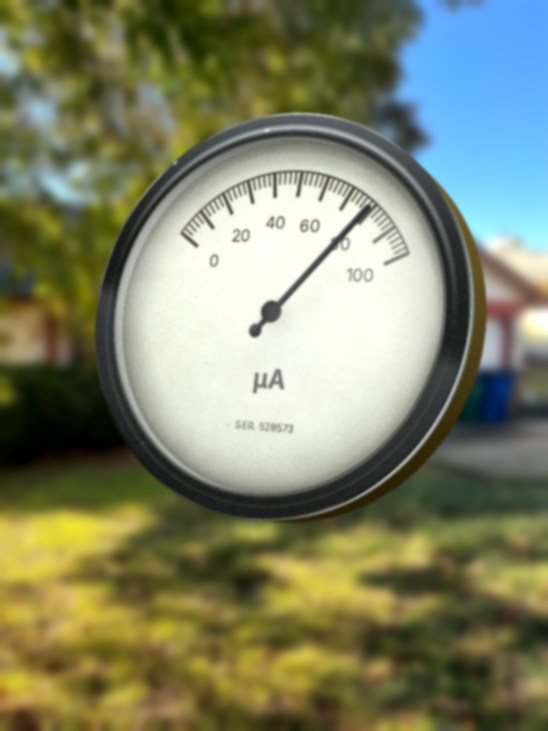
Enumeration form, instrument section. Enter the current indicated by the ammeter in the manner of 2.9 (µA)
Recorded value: 80 (µA)
